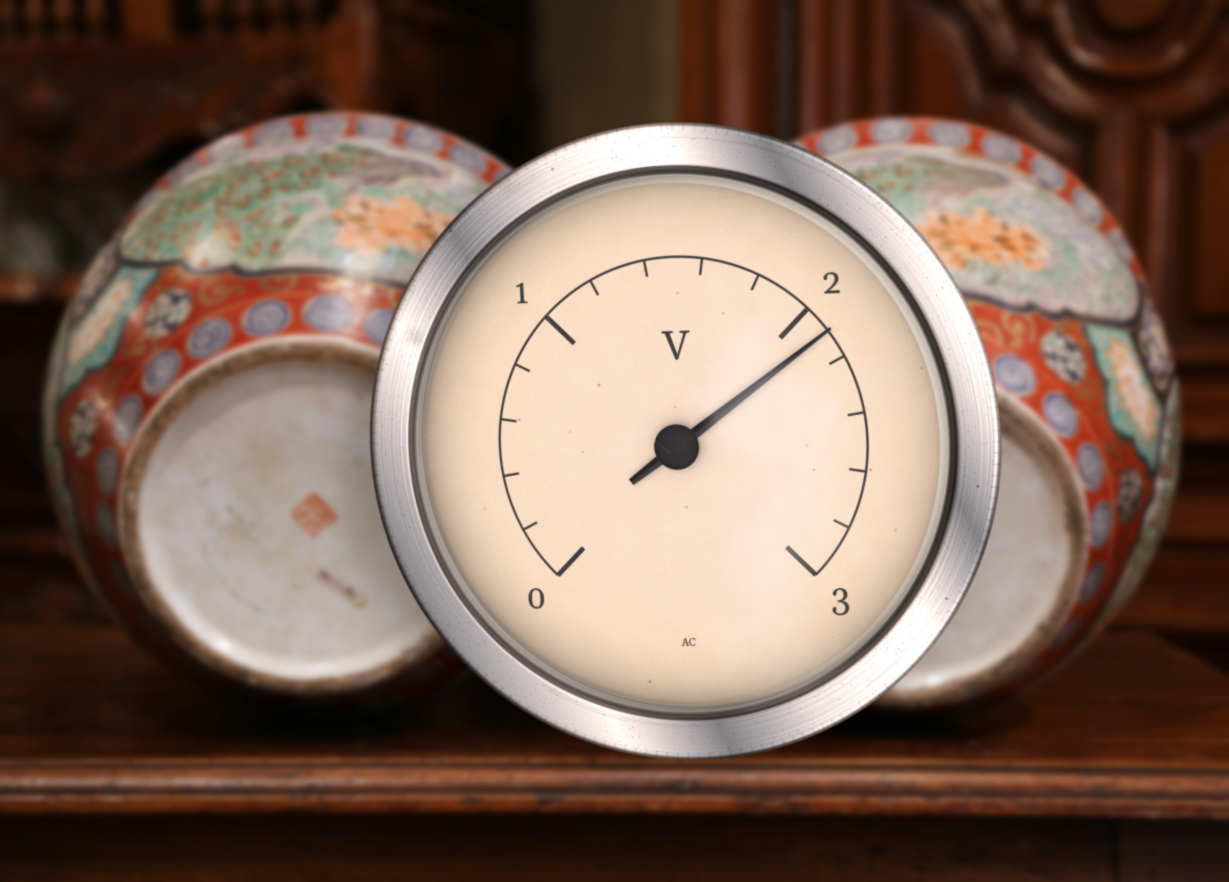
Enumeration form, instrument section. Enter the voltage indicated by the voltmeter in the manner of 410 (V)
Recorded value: 2.1 (V)
